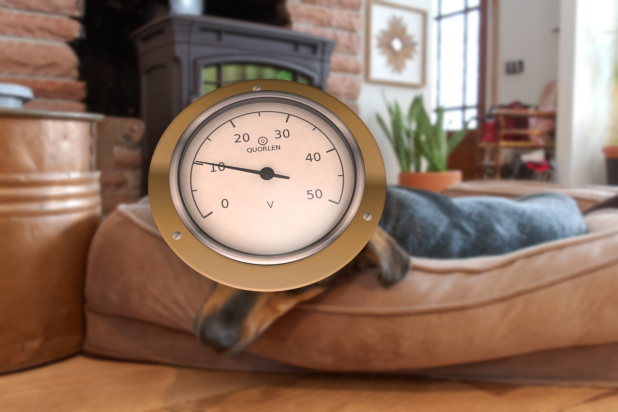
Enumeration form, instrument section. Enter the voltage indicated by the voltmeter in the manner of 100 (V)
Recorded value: 10 (V)
